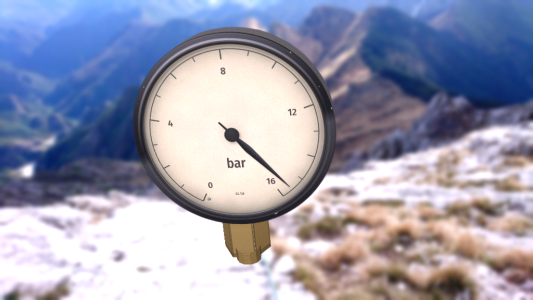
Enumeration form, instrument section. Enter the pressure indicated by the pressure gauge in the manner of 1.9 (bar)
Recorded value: 15.5 (bar)
